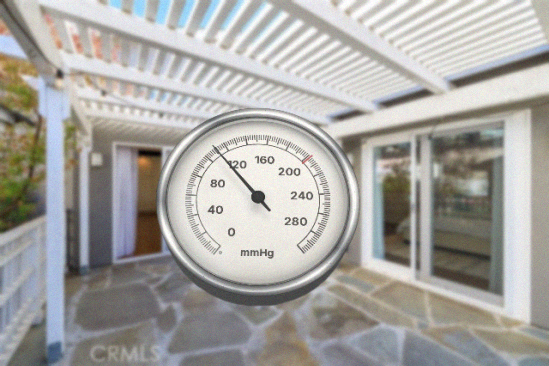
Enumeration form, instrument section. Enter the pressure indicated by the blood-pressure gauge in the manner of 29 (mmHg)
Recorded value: 110 (mmHg)
